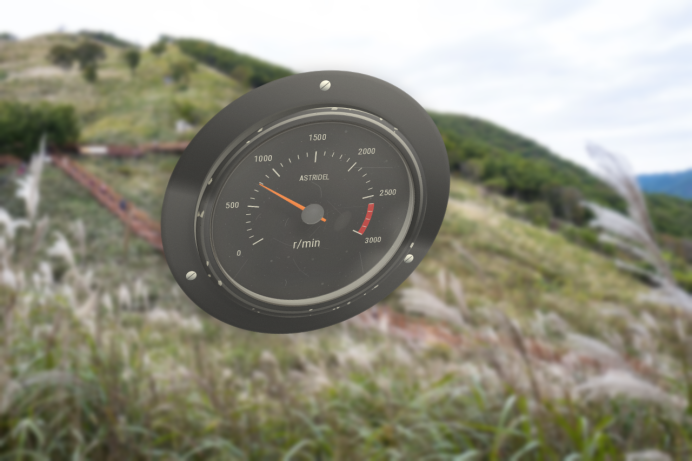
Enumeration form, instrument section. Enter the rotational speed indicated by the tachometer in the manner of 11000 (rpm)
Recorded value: 800 (rpm)
